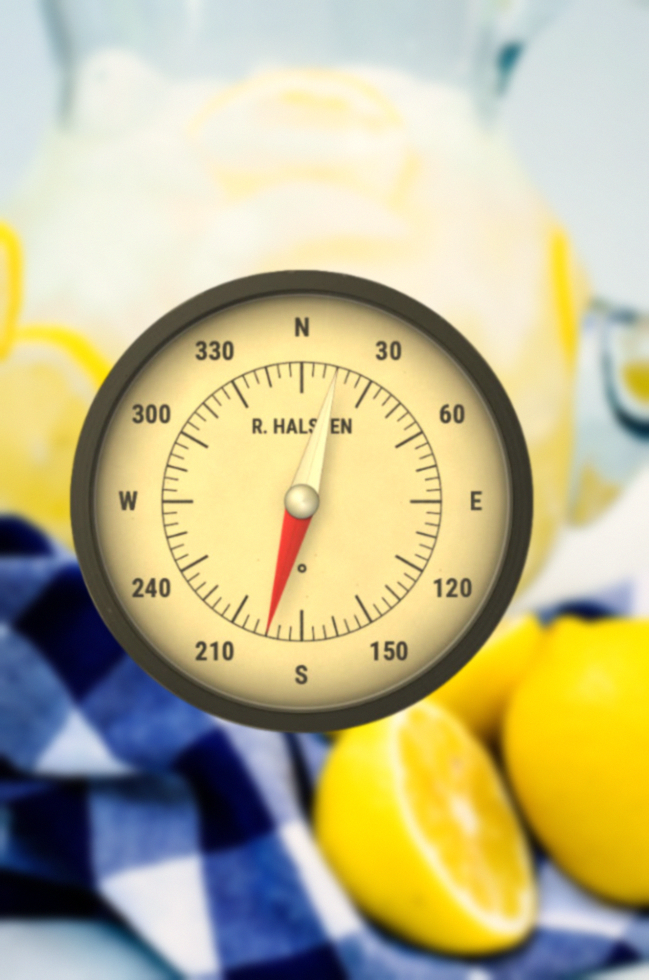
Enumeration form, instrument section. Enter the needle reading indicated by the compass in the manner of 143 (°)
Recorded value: 195 (°)
